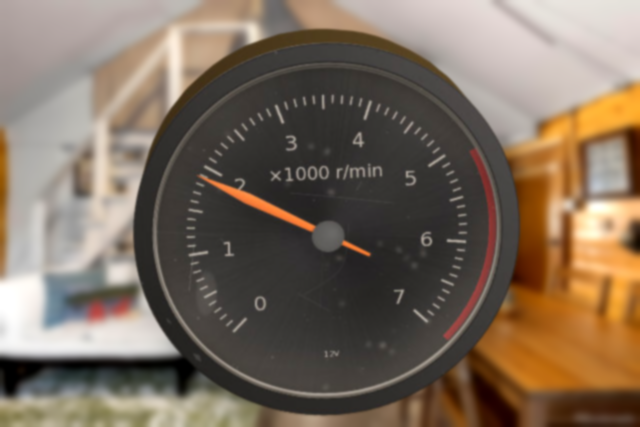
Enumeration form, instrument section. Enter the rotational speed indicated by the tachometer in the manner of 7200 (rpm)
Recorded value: 1900 (rpm)
